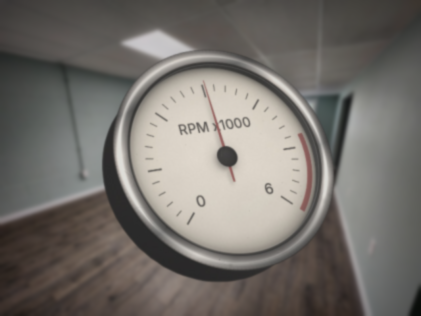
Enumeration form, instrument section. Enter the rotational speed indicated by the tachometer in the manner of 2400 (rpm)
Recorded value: 3000 (rpm)
